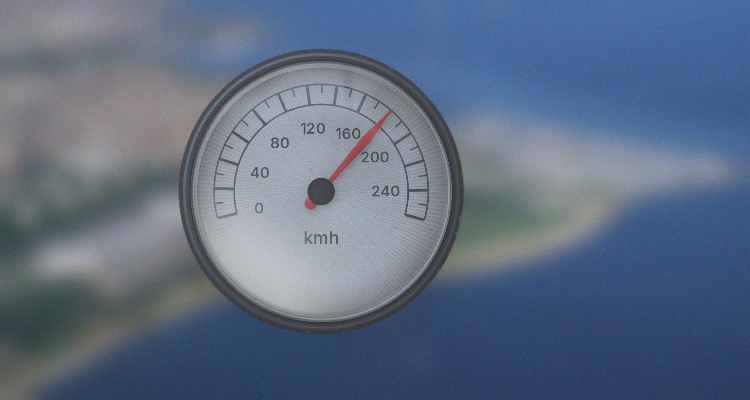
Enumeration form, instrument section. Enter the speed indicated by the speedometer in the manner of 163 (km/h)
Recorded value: 180 (km/h)
